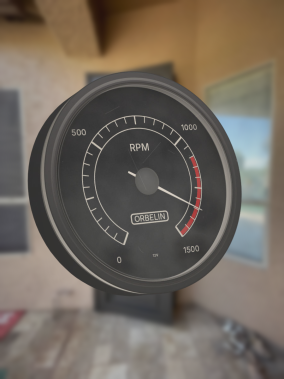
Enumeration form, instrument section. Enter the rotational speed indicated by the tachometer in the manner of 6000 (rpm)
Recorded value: 1350 (rpm)
